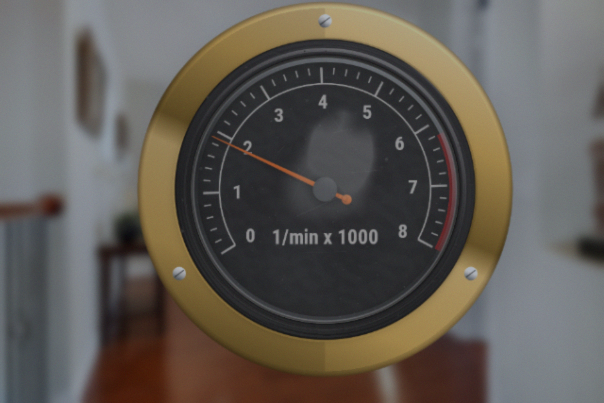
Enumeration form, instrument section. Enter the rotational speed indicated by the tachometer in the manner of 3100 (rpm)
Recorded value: 1900 (rpm)
